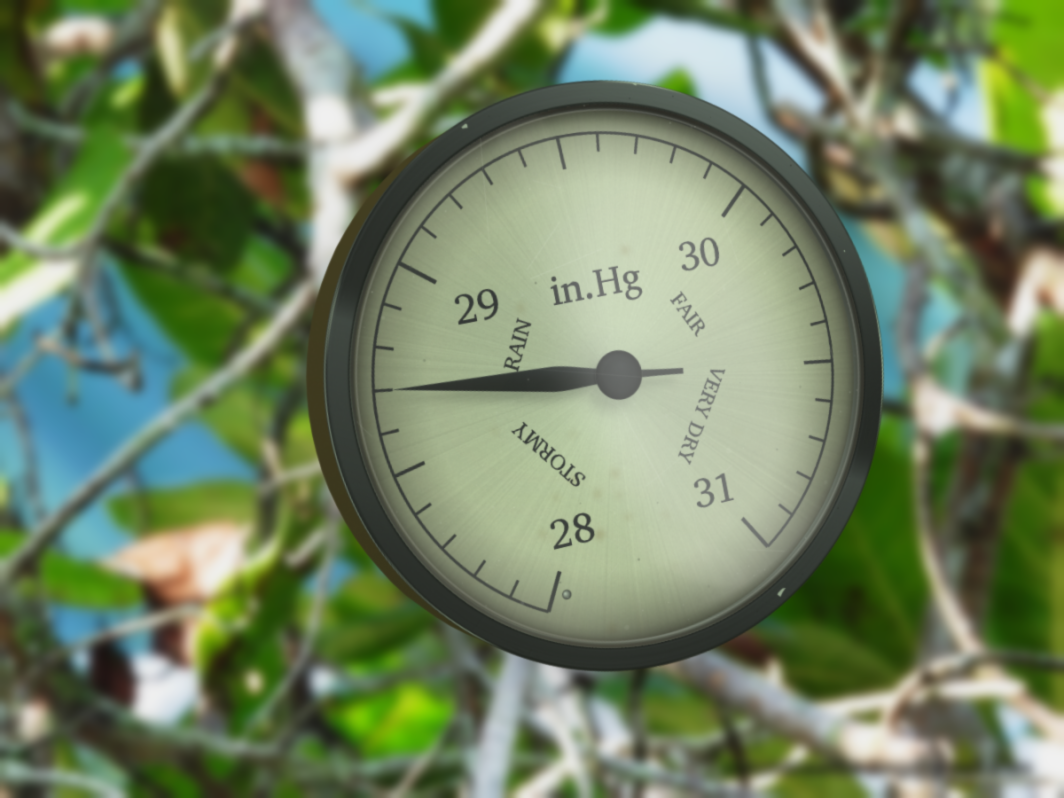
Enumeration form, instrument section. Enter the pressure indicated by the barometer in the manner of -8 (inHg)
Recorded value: 28.7 (inHg)
